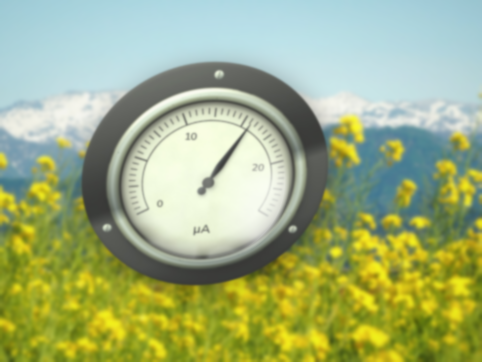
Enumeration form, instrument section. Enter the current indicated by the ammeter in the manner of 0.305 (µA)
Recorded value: 15.5 (µA)
